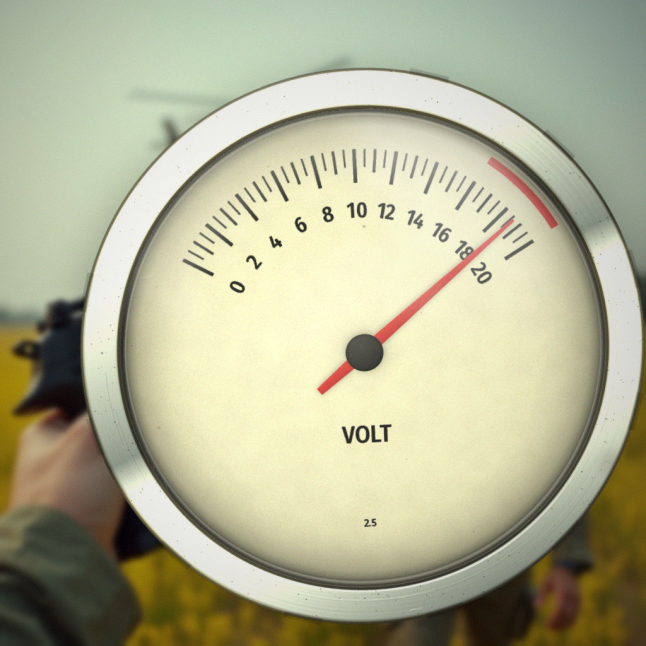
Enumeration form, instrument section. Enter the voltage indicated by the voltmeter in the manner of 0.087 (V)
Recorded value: 18.5 (V)
